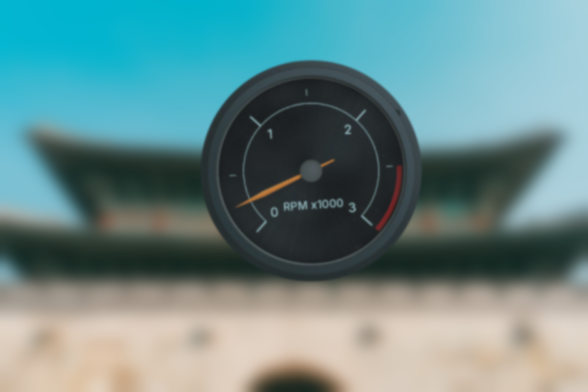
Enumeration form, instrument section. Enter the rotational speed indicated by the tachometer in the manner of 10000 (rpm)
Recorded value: 250 (rpm)
